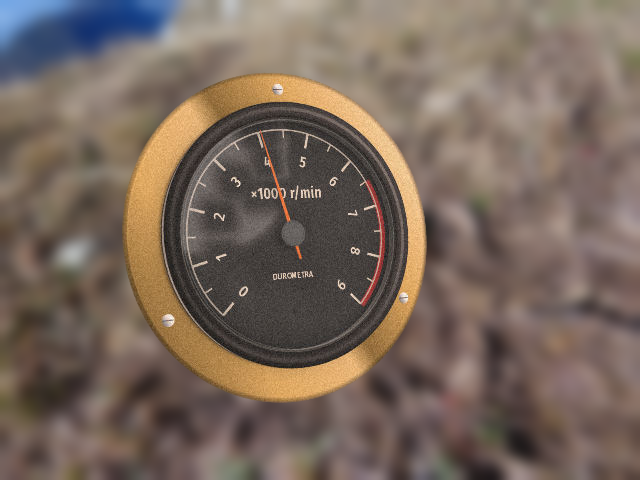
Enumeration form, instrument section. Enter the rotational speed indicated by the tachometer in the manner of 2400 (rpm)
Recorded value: 4000 (rpm)
